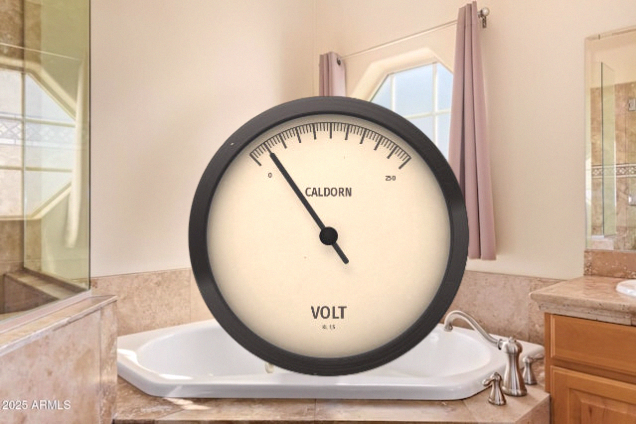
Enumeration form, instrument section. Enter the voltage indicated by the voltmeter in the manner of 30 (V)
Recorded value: 25 (V)
